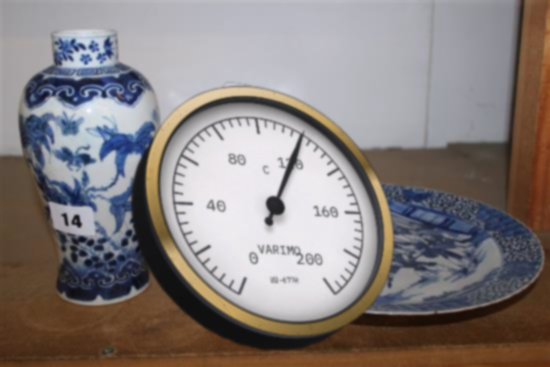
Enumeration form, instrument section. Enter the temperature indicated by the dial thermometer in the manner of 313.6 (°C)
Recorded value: 120 (°C)
